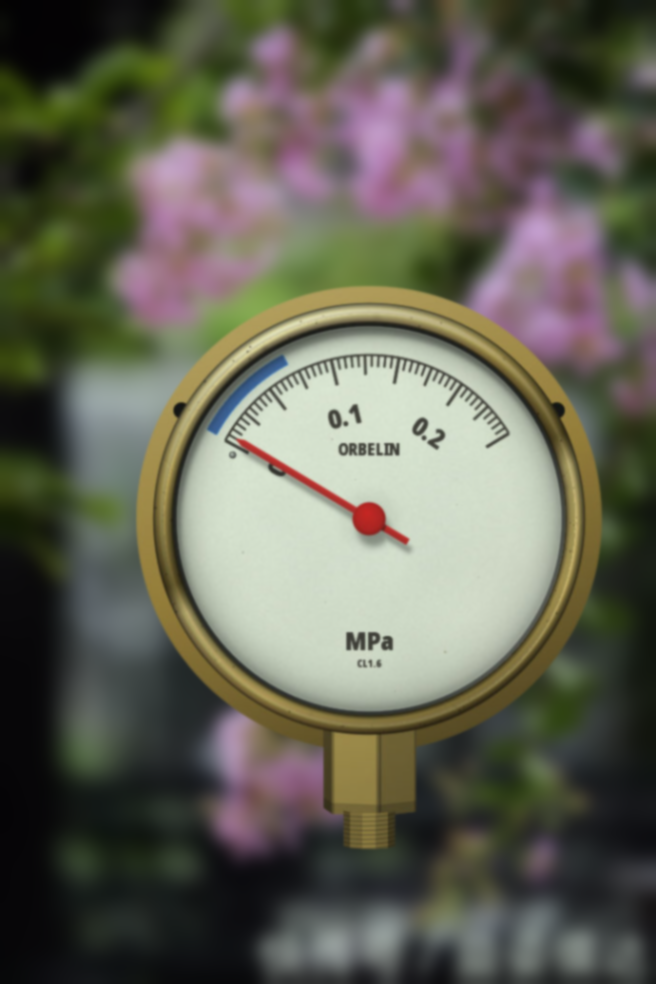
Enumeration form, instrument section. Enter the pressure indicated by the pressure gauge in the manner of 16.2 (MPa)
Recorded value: 0.005 (MPa)
